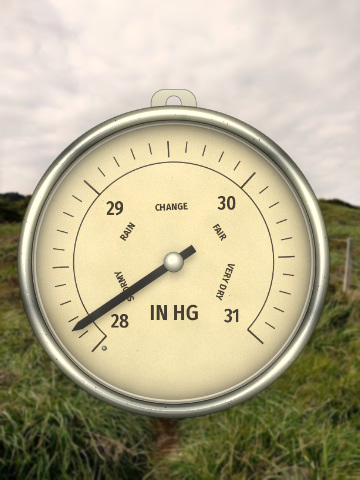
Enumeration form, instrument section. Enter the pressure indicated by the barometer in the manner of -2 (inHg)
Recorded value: 28.15 (inHg)
